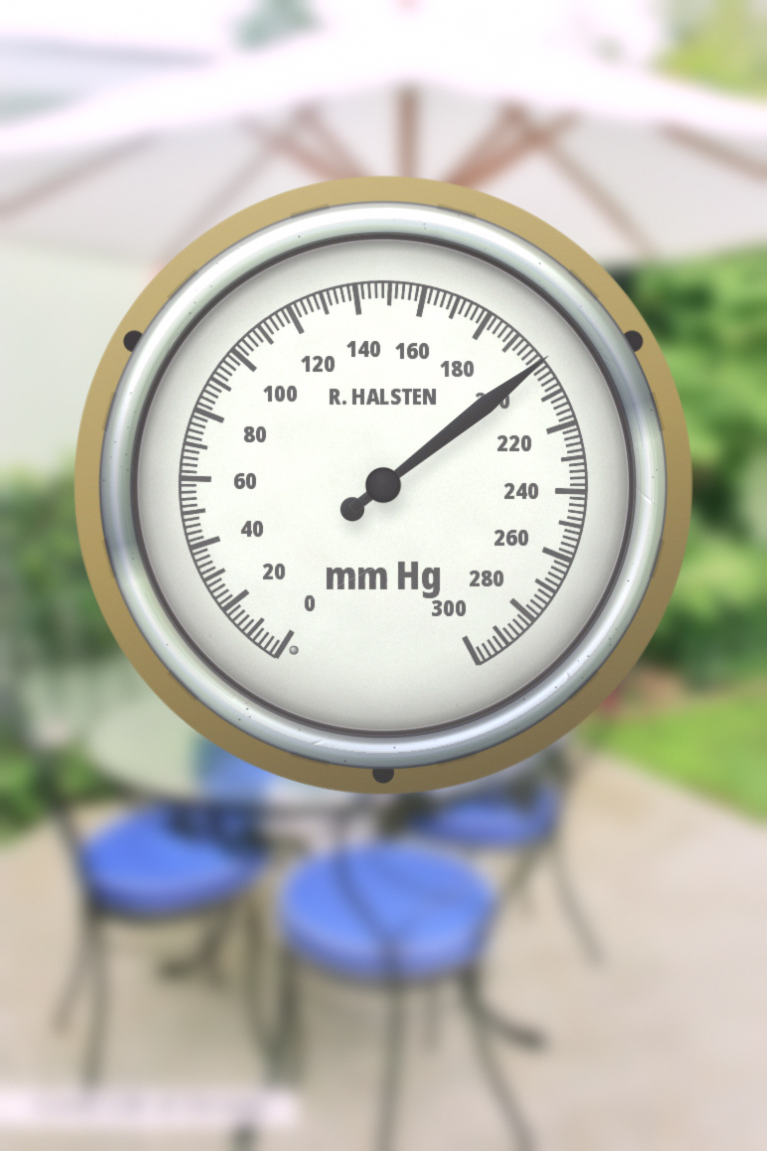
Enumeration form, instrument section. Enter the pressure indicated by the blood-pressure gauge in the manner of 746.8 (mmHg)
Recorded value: 200 (mmHg)
